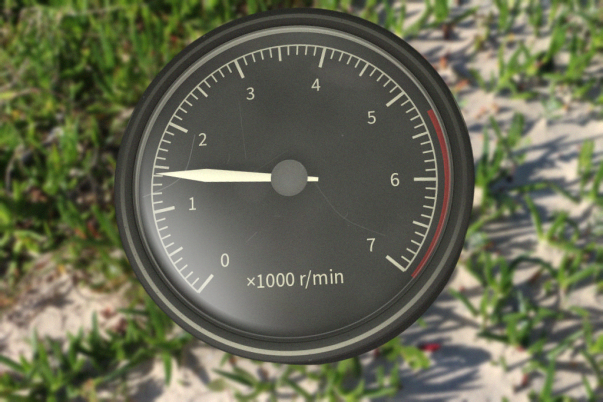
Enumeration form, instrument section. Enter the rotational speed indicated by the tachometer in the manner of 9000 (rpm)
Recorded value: 1400 (rpm)
